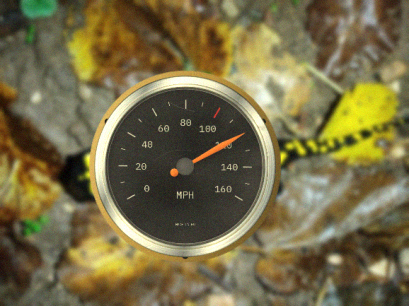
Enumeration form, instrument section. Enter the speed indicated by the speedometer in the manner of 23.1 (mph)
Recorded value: 120 (mph)
